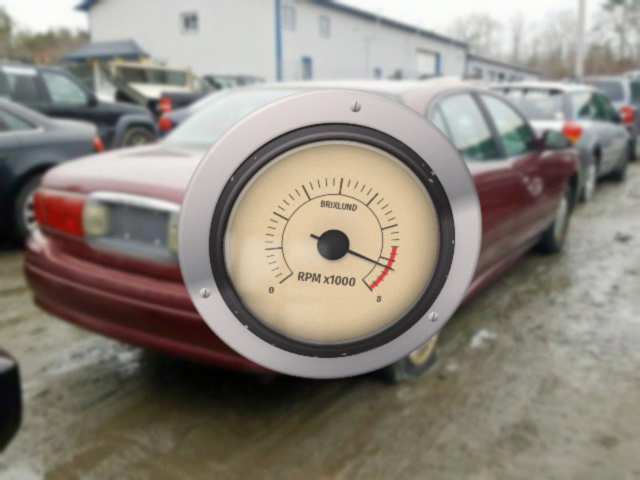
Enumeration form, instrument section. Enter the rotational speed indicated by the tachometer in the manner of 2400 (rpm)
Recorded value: 7200 (rpm)
